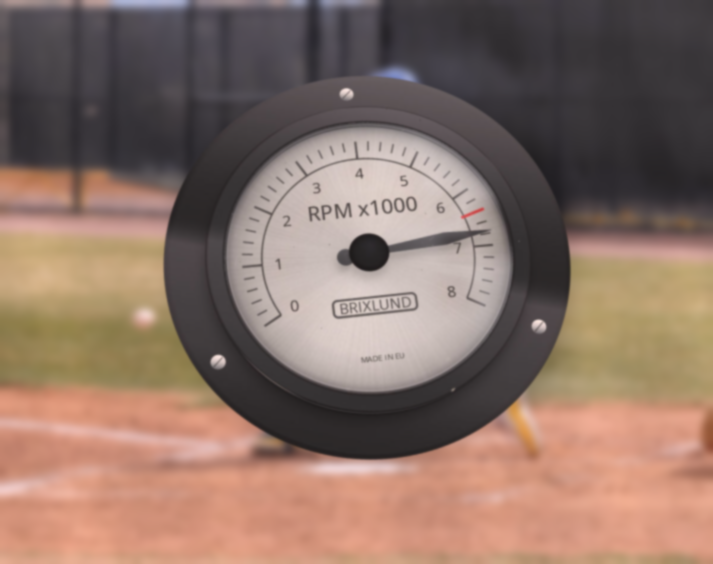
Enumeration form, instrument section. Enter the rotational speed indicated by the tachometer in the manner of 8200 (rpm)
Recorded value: 6800 (rpm)
